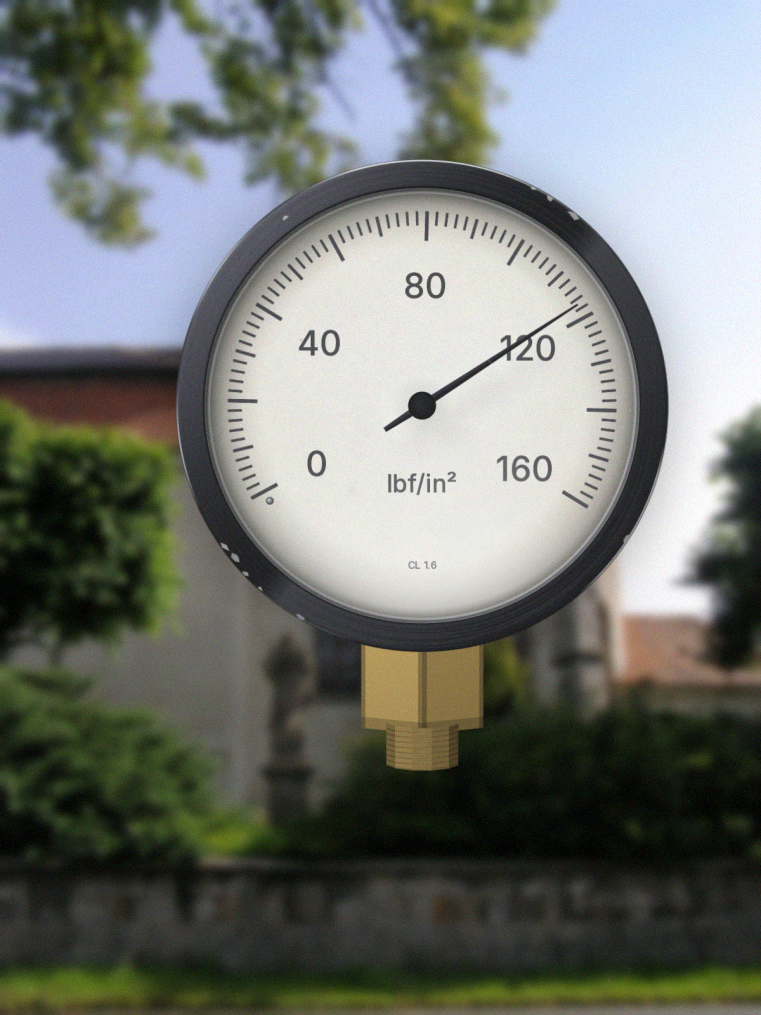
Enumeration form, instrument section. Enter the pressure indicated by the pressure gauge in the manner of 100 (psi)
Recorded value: 117 (psi)
